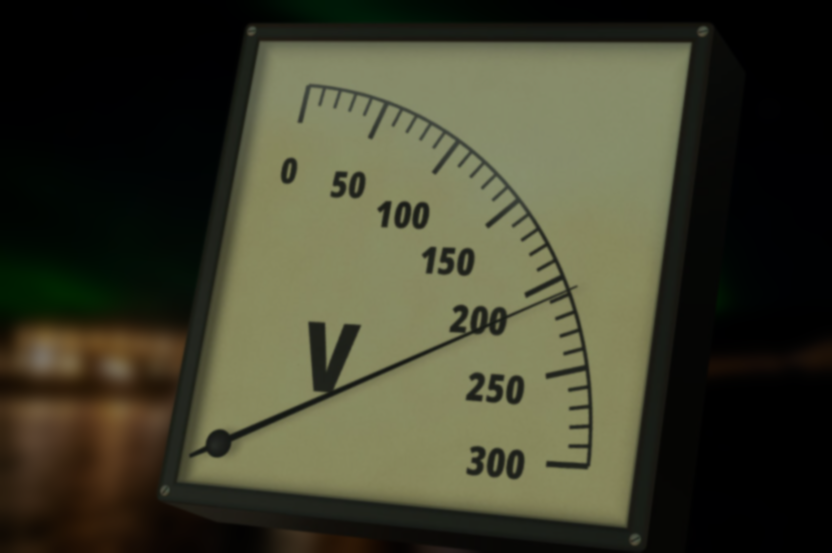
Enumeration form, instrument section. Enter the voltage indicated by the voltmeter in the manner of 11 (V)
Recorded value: 210 (V)
